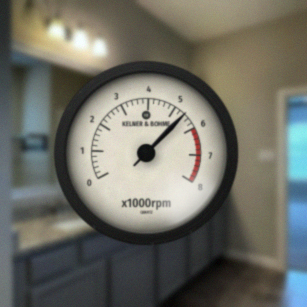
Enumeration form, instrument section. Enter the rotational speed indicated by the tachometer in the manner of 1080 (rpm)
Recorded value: 5400 (rpm)
